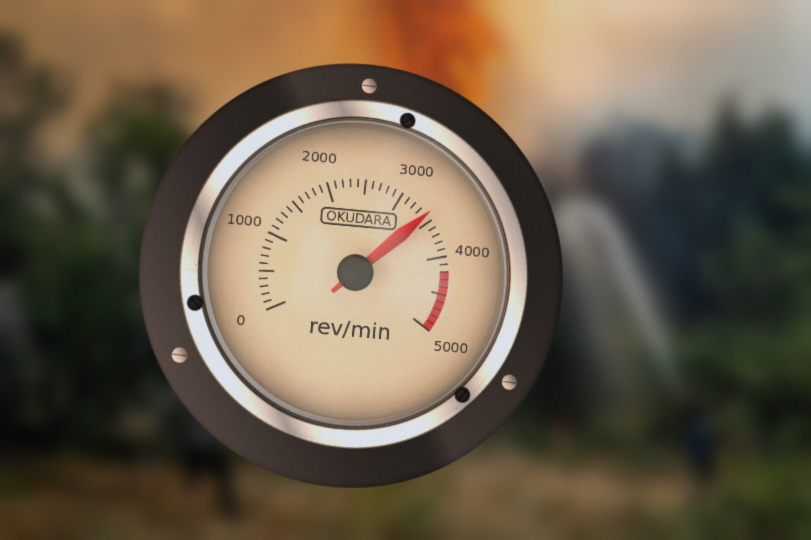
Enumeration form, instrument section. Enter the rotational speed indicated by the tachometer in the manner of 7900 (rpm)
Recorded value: 3400 (rpm)
